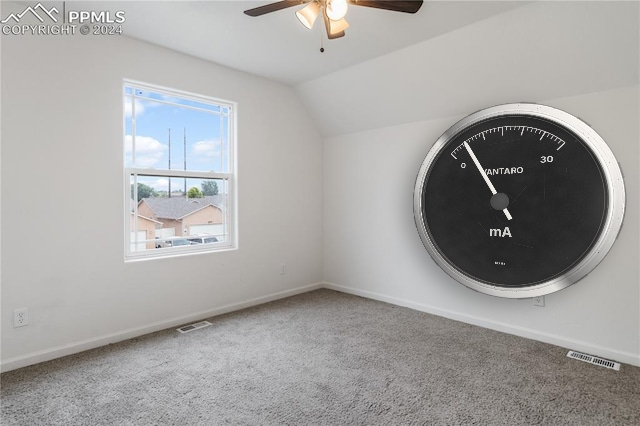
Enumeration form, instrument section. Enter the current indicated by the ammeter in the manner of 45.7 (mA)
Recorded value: 5 (mA)
